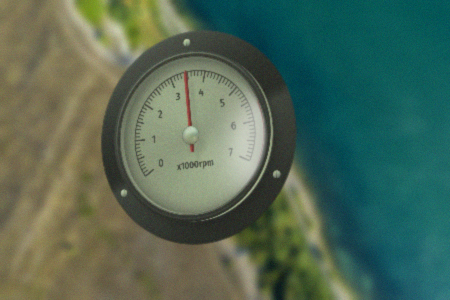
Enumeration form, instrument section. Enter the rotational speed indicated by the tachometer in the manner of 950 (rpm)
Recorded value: 3500 (rpm)
